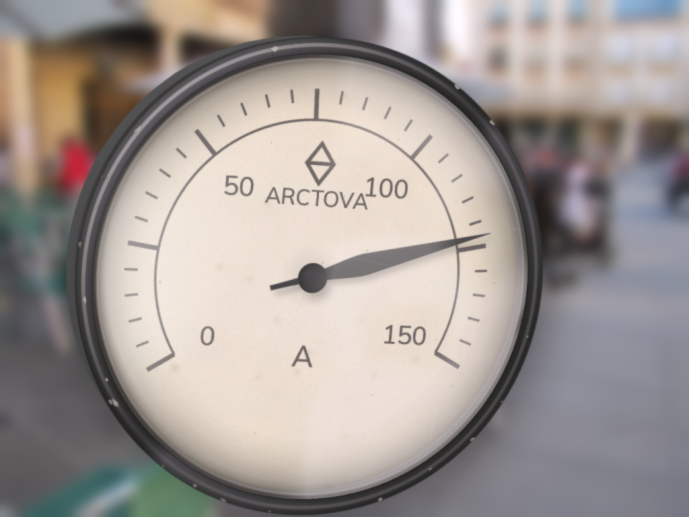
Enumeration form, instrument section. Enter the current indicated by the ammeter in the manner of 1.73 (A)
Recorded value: 122.5 (A)
